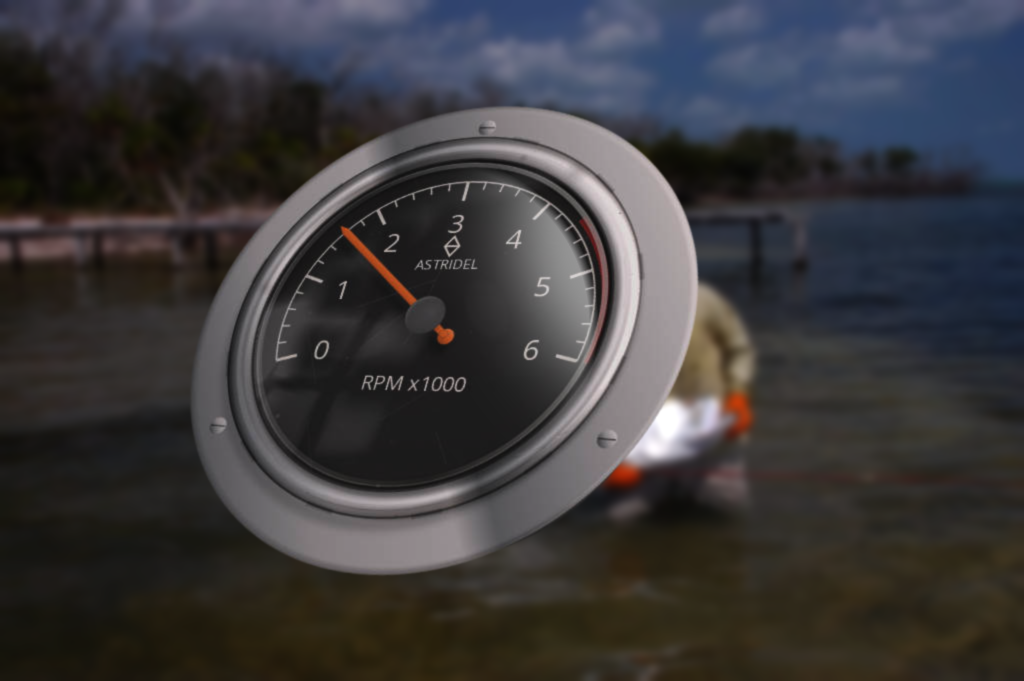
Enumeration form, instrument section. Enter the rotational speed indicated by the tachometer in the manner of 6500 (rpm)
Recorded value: 1600 (rpm)
